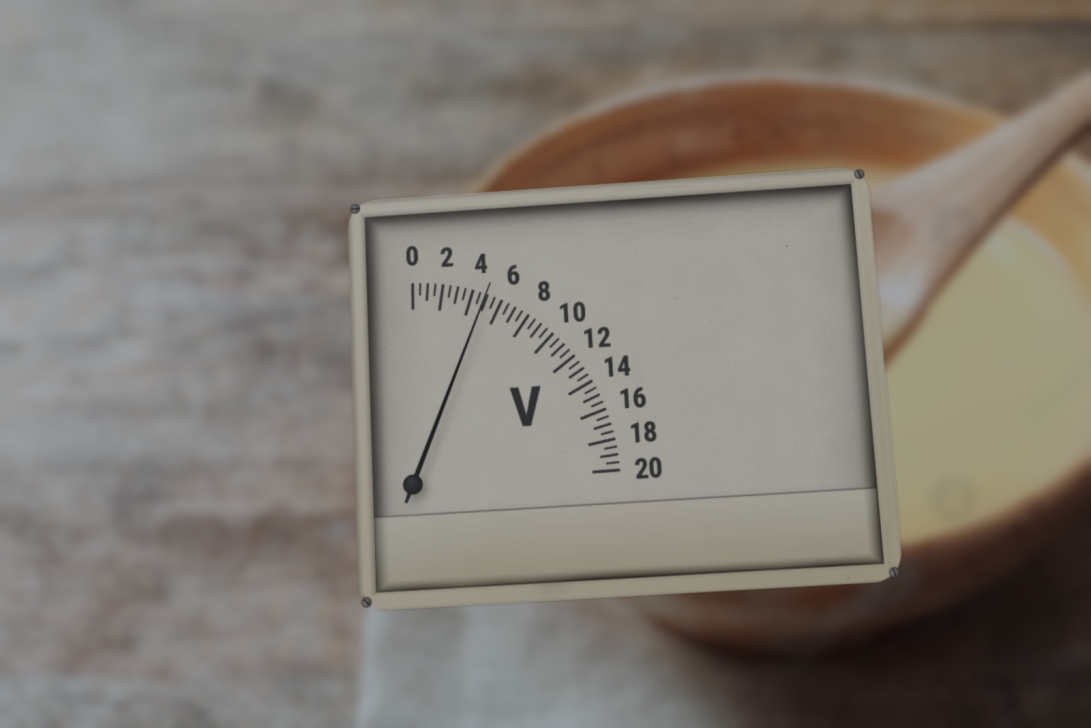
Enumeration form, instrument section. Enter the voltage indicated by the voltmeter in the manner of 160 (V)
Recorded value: 5 (V)
